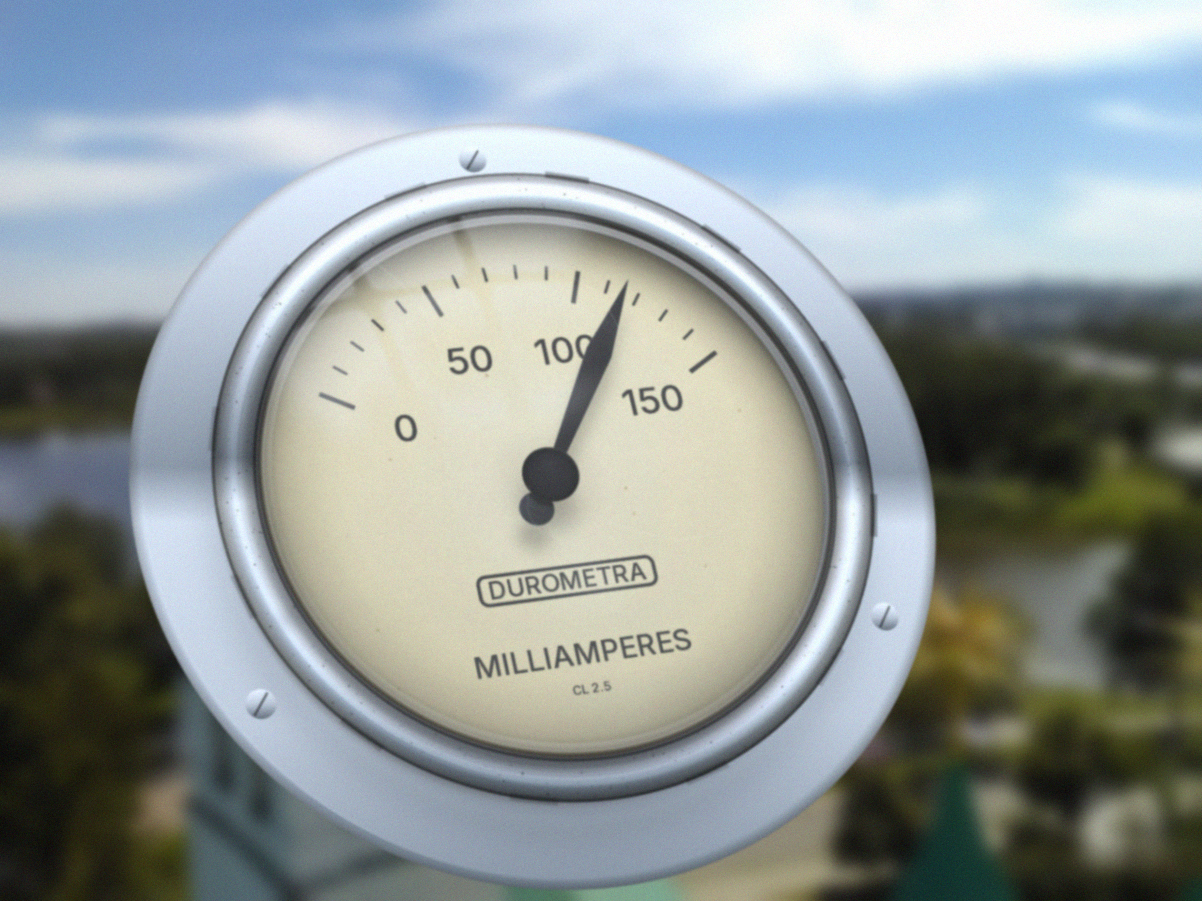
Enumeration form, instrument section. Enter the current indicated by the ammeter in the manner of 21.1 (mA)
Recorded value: 115 (mA)
